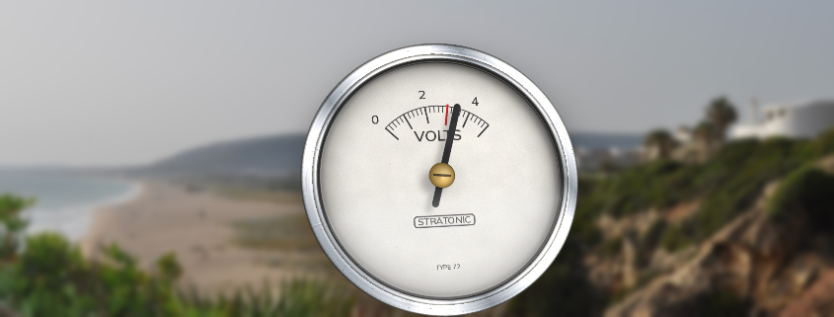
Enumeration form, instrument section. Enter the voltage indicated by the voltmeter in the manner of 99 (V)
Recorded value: 3.4 (V)
